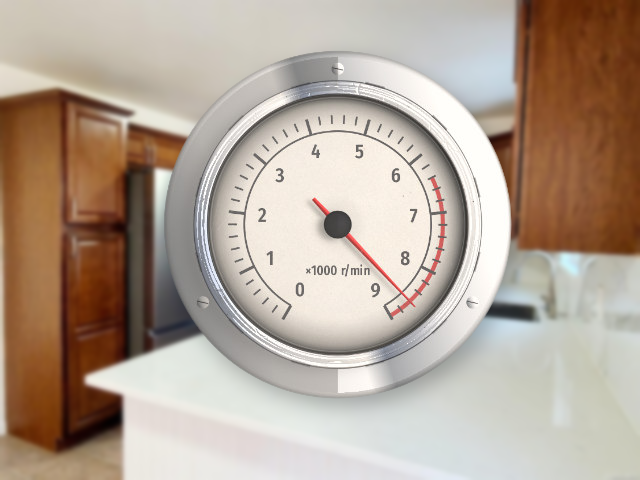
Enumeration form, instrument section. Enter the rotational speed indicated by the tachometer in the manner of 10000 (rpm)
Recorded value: 8600 (rpm)
